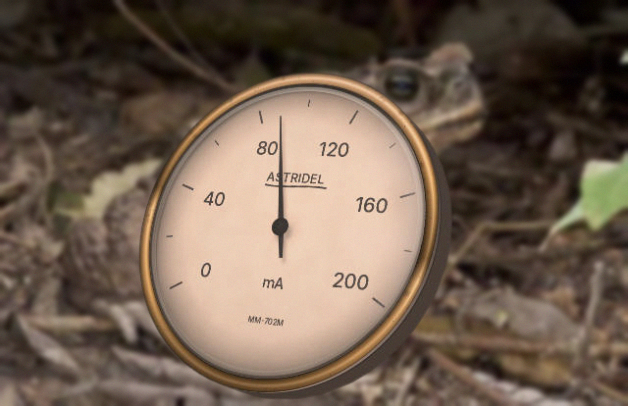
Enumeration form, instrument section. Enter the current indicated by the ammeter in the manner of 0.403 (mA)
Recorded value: 90 (mA)
